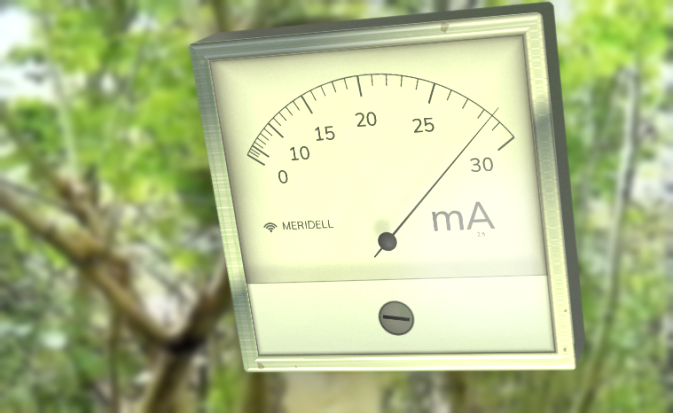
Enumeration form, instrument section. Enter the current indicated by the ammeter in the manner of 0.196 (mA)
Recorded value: 28.5 (mA)
